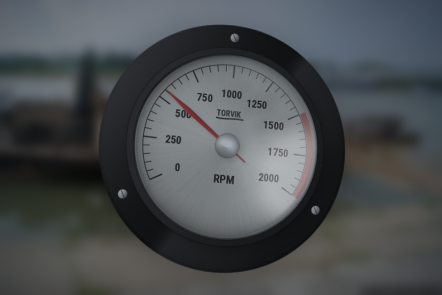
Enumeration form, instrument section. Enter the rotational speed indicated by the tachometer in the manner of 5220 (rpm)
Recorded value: 550 (rpm)
